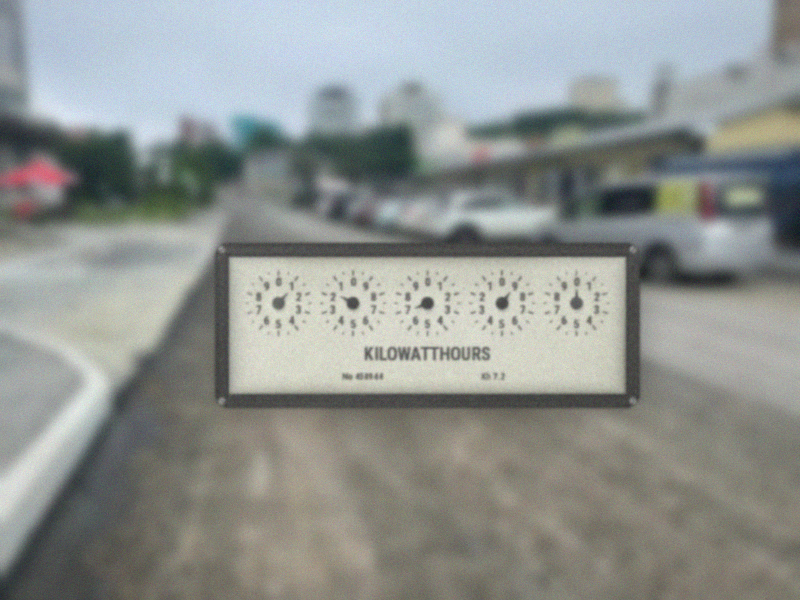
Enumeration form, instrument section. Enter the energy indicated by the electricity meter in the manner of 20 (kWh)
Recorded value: 11690 (kWh)
